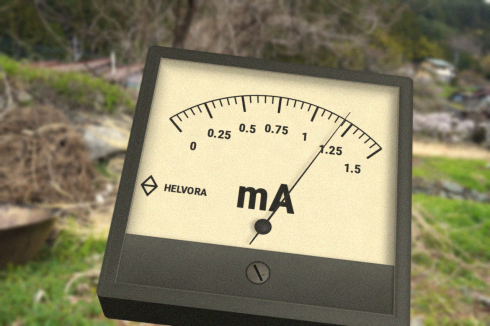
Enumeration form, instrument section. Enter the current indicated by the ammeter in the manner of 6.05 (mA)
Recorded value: 1.2 (mA)
